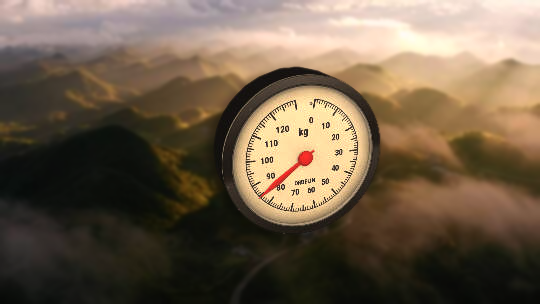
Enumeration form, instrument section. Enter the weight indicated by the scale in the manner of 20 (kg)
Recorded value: 85 (kg)
